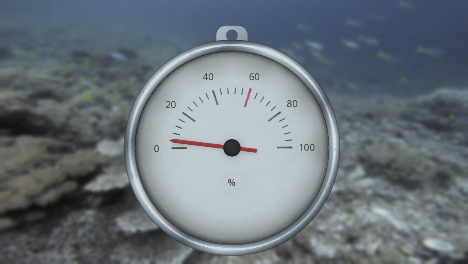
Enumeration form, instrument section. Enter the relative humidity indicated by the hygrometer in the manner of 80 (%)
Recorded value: 4 (%)
